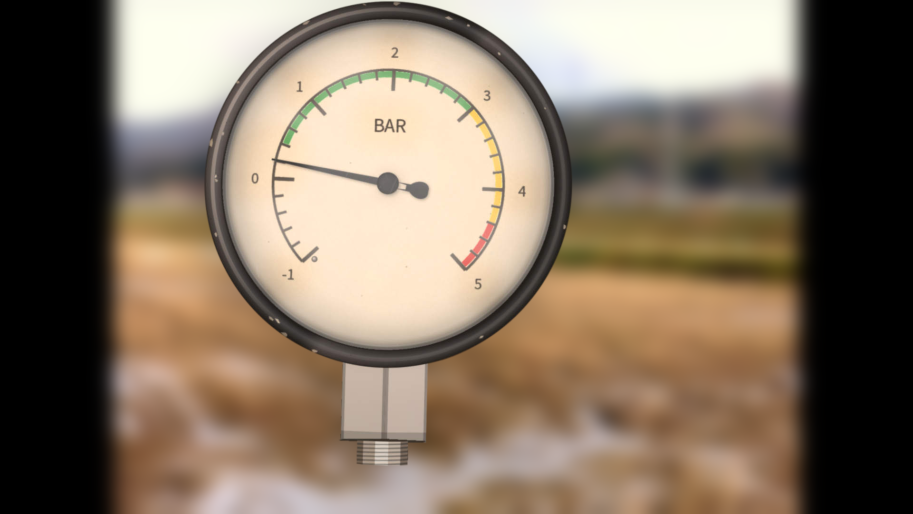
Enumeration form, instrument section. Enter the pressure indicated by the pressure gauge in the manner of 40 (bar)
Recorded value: 0.2 (bar)
